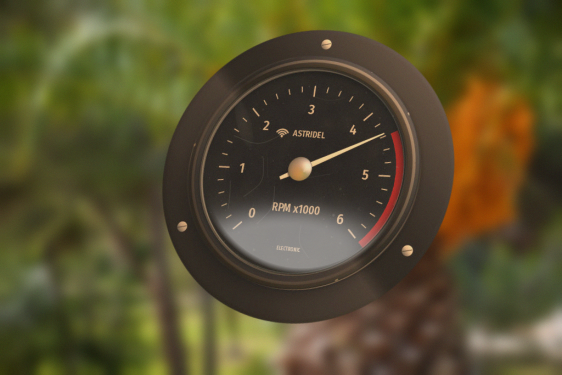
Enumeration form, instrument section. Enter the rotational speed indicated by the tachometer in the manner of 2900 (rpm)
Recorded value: 4400 (rpm)
